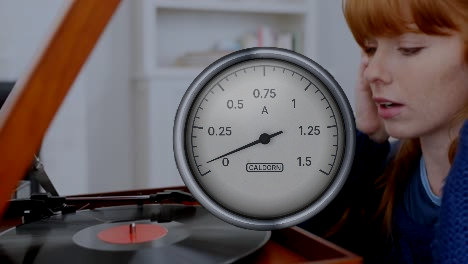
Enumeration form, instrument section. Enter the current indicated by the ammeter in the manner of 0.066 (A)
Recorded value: 0.05 (A)
